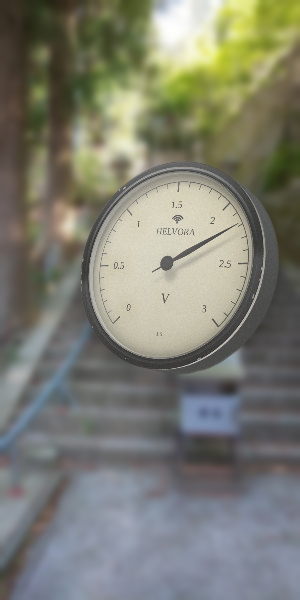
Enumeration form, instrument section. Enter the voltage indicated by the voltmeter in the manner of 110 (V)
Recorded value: 2.2 (V)
